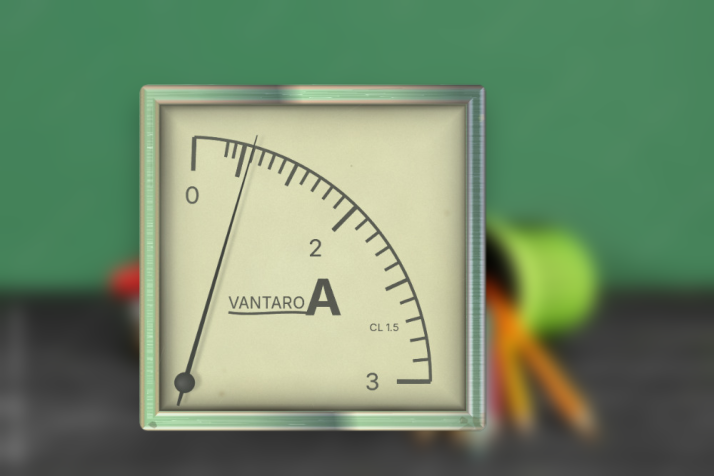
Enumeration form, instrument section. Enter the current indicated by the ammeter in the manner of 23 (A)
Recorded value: 1.1 (A)
